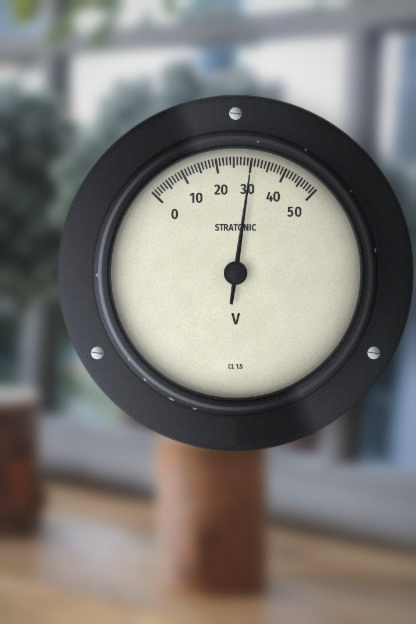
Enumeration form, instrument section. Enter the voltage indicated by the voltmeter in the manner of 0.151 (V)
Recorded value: 30 (V)
